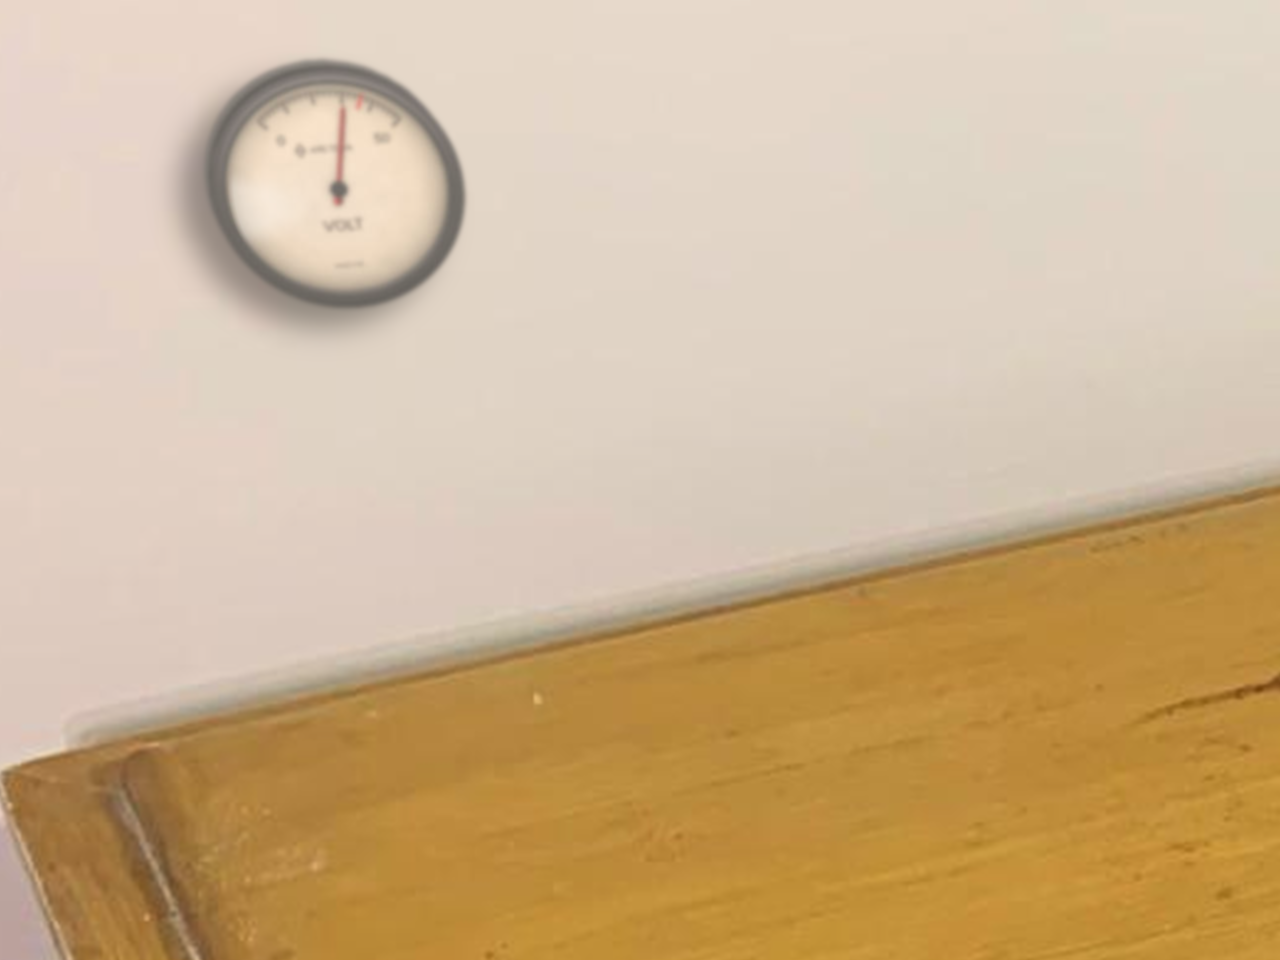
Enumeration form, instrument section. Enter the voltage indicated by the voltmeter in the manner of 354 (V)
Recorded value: 30 (V)
